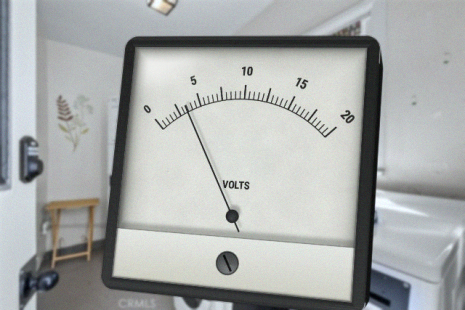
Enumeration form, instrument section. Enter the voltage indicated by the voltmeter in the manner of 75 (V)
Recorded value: 3.5 (V)
